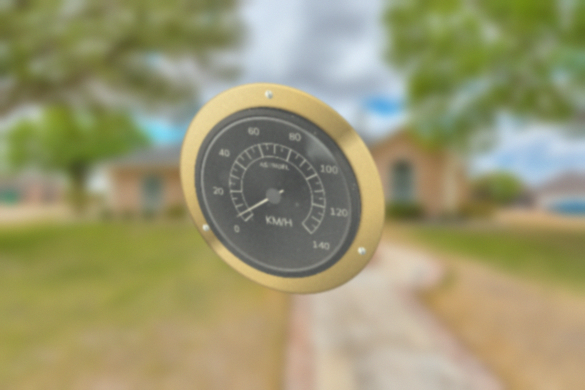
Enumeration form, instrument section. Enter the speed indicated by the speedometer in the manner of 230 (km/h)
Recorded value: 5 (km/h)
